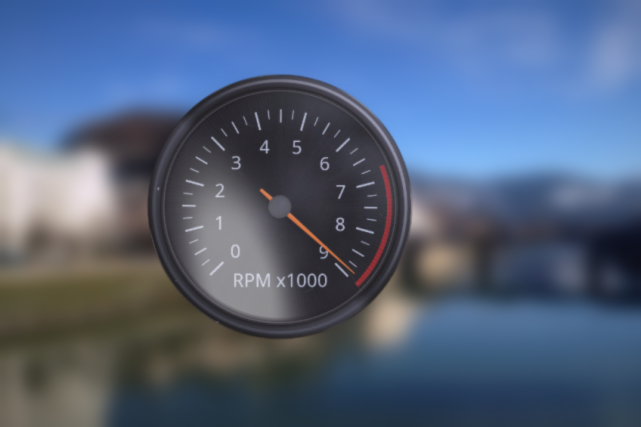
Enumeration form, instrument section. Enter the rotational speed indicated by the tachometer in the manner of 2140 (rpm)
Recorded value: 8875 (rpm)
